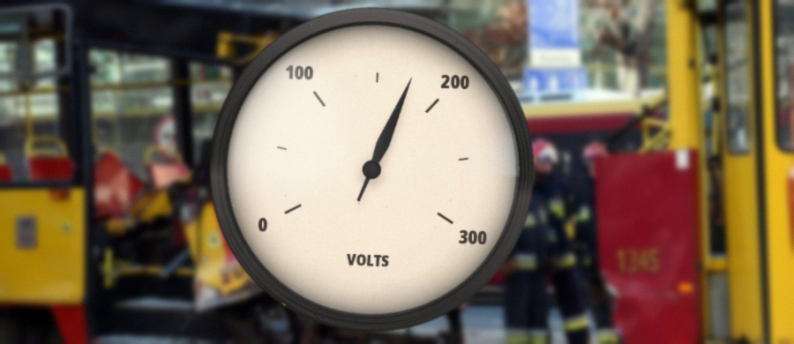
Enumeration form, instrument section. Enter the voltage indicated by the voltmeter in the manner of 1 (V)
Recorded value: 175 (V)
